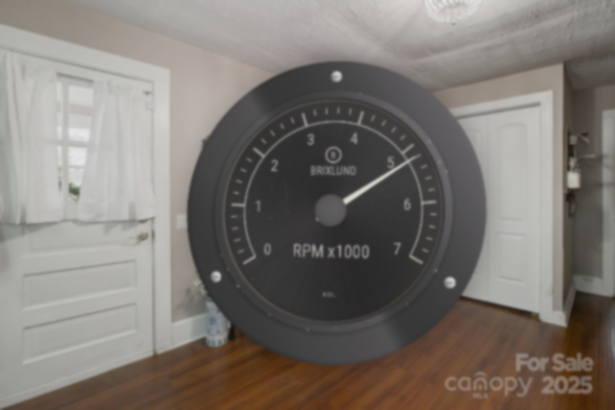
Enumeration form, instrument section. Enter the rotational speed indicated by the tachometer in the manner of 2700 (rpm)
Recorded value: 5200 (rpm)
